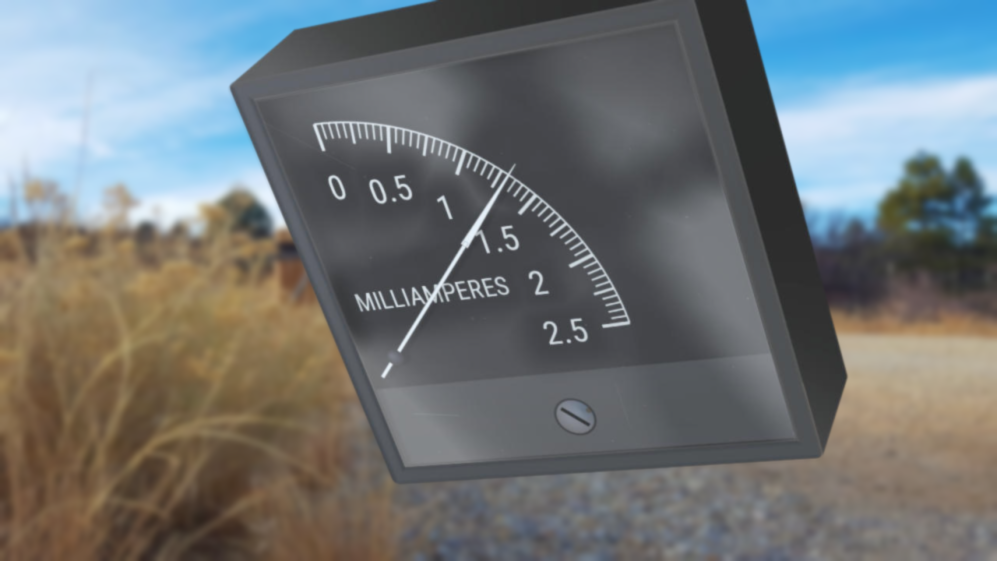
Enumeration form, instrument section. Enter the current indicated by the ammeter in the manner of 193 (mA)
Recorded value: 1.3 (mA)
